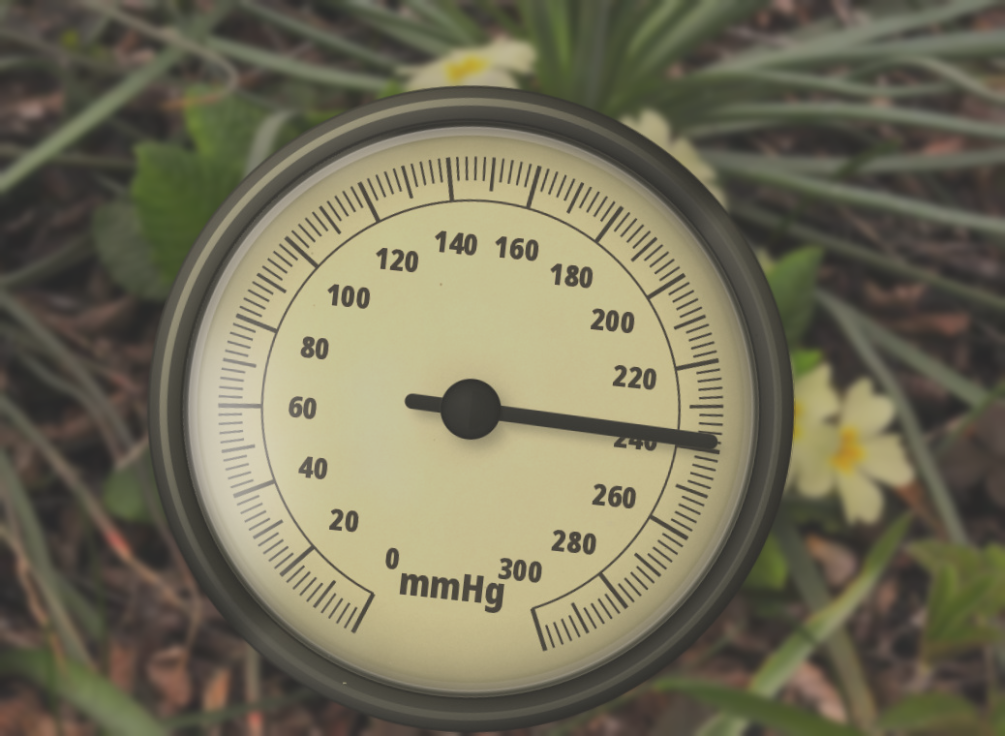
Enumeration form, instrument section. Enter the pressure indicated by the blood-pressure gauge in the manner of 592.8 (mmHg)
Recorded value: 238 (mmHg)
